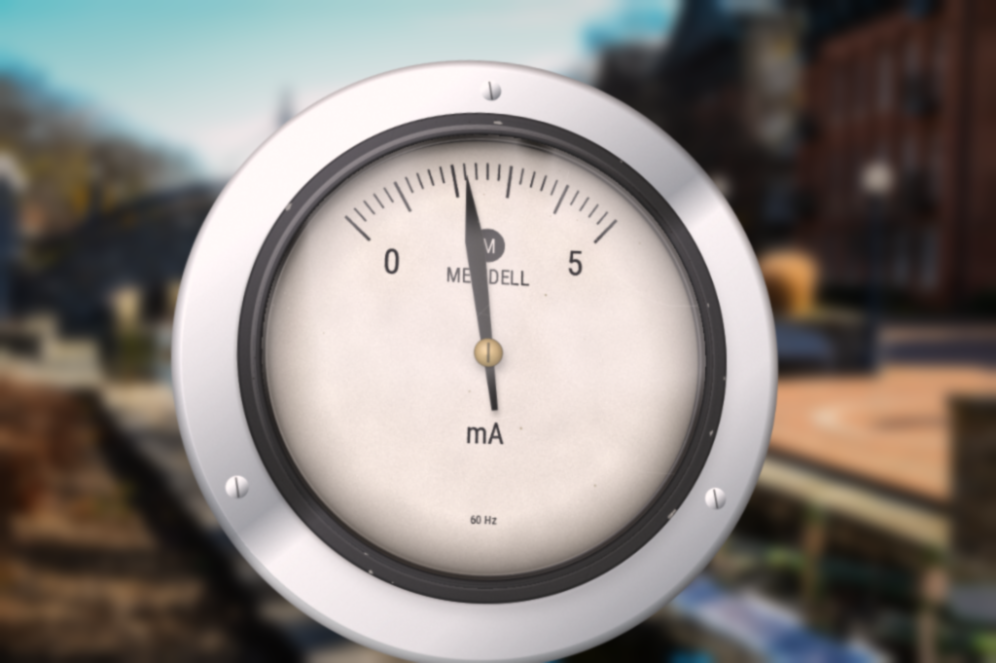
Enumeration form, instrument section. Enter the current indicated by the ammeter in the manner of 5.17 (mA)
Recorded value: 2.2 (mA)
